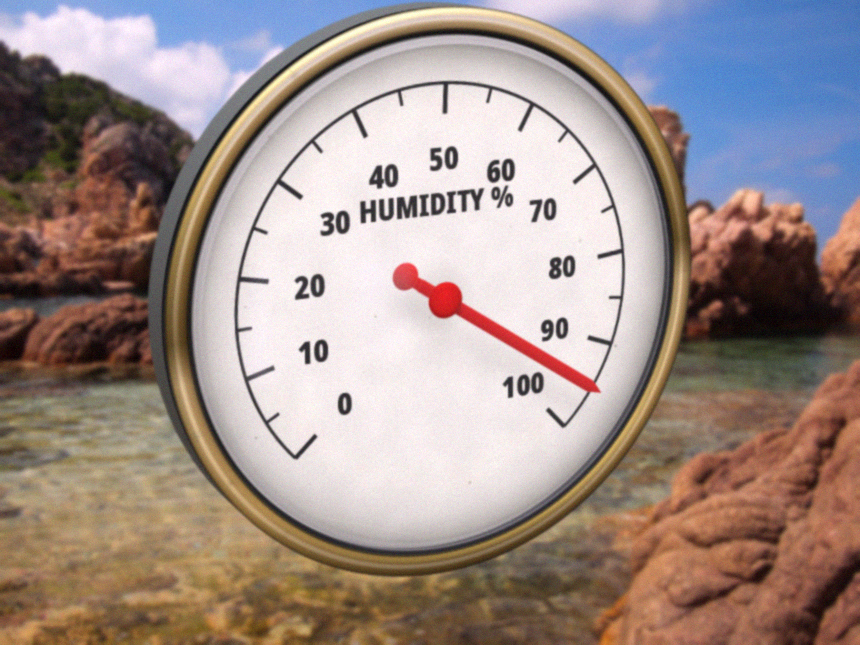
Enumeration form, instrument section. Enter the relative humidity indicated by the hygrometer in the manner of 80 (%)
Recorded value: 95 (%)
